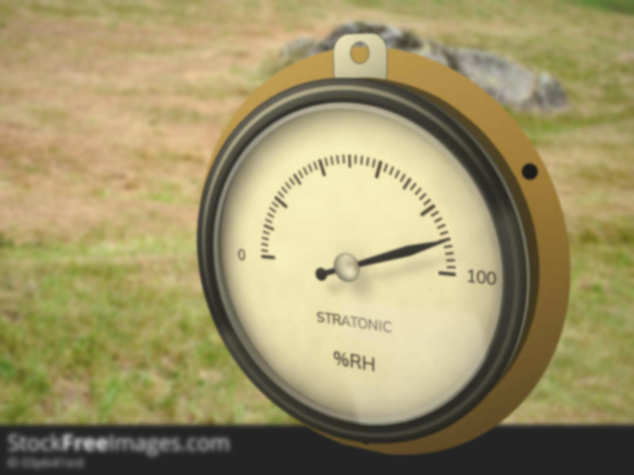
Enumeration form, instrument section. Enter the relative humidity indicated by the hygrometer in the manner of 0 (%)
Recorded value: 90 (%)
